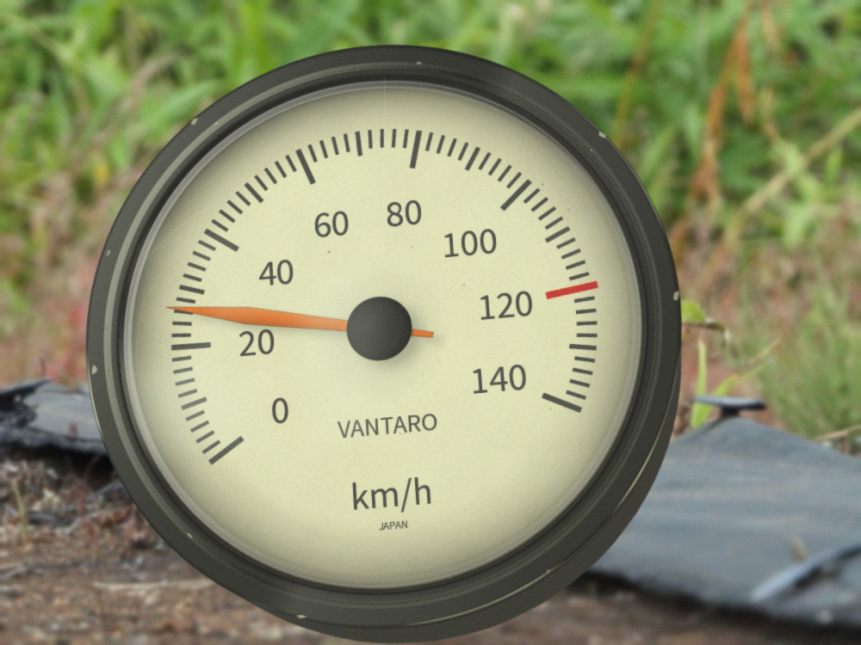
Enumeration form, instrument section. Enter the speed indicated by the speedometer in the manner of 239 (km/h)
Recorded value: 26 (km/h)
